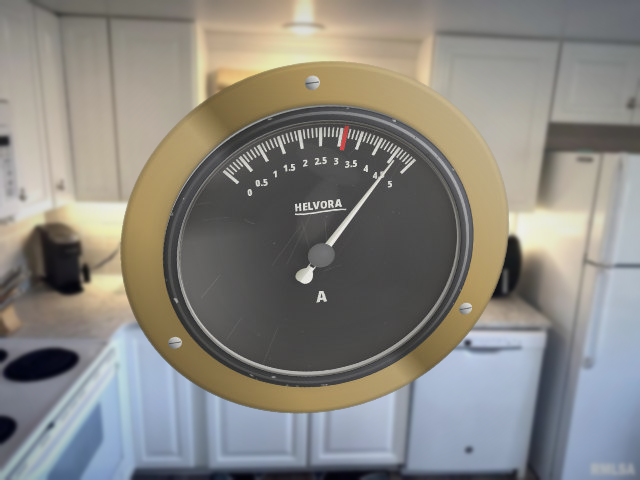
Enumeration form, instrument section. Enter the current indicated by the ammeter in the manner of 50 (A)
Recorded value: 4.5 (A)
